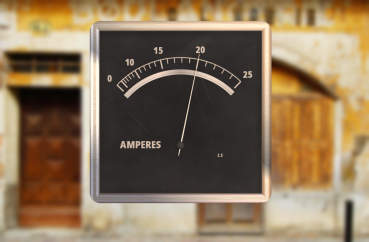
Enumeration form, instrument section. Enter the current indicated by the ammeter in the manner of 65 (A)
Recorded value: 20 (A)
